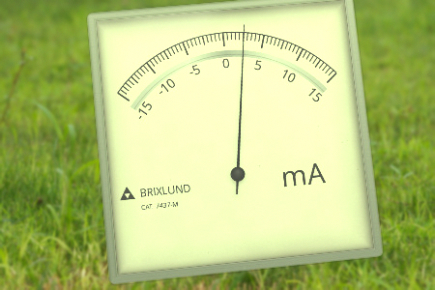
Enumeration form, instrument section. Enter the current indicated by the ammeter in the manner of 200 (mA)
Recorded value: 2.5 (mA)
